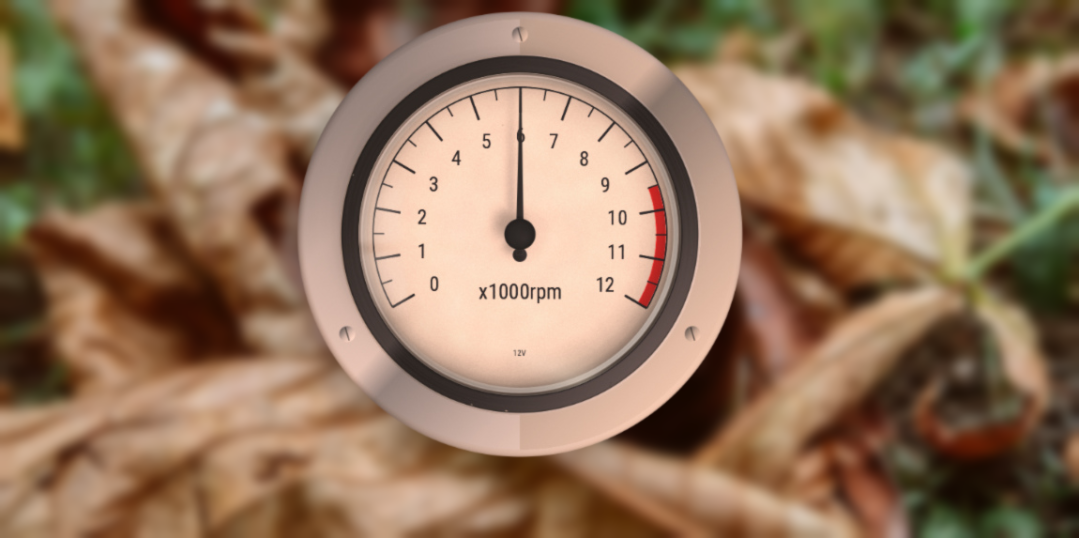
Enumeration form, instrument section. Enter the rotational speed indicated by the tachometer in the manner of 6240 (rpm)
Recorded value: 6000 (rpm)
